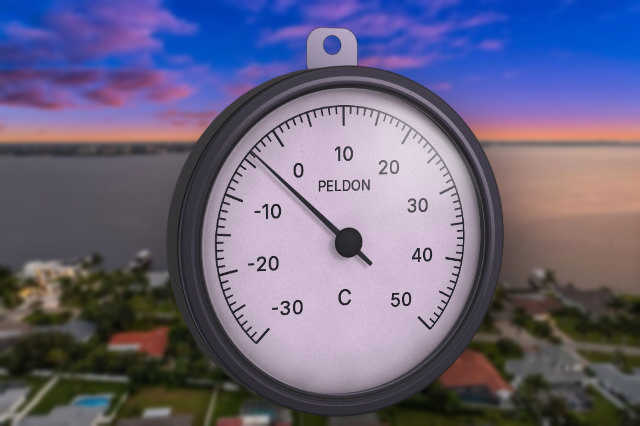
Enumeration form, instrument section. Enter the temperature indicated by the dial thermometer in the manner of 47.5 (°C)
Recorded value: -4 (°C)
